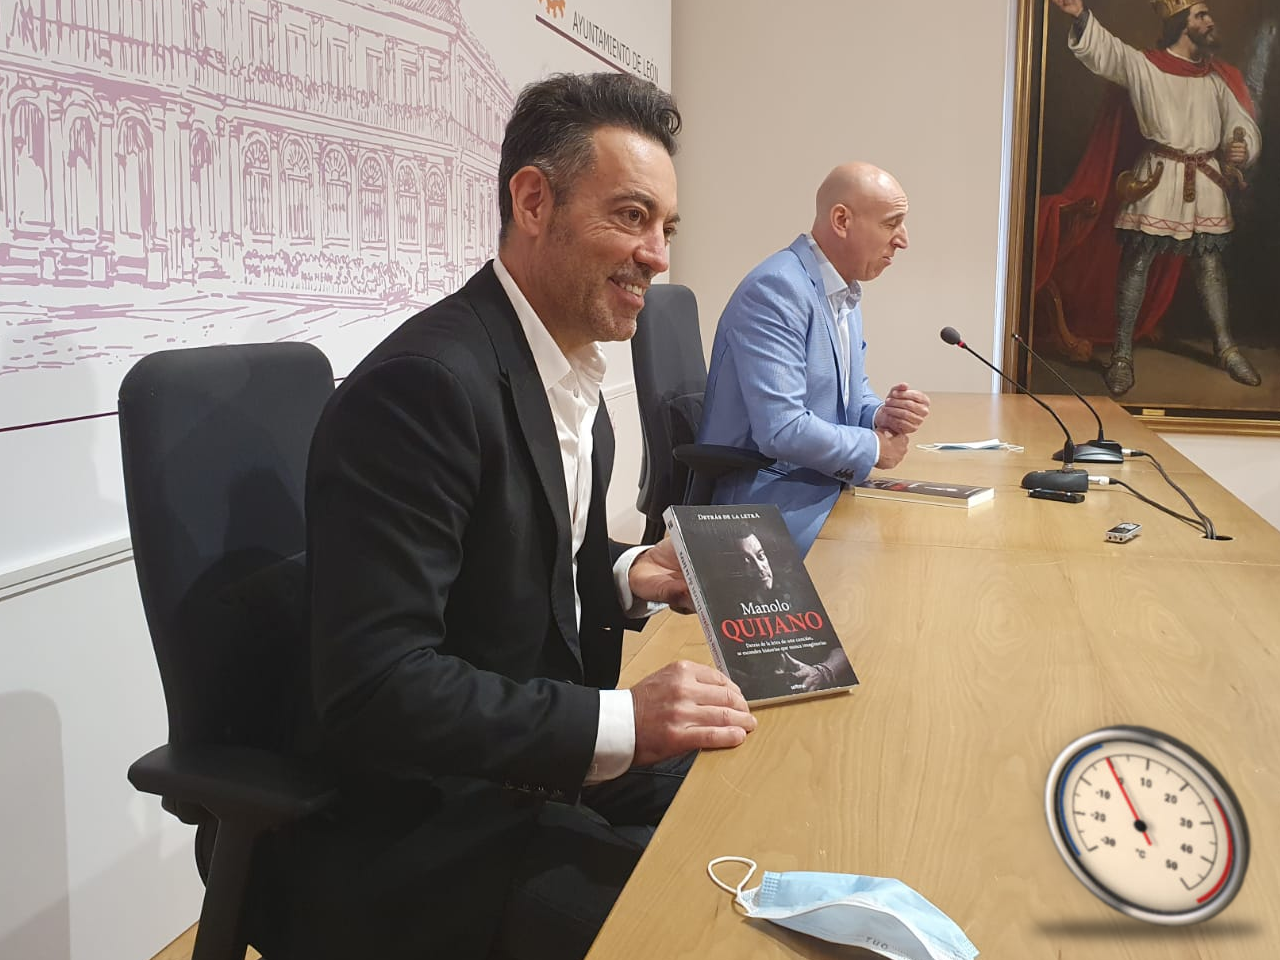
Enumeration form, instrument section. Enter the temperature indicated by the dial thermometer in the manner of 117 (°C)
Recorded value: 0 (°C)
